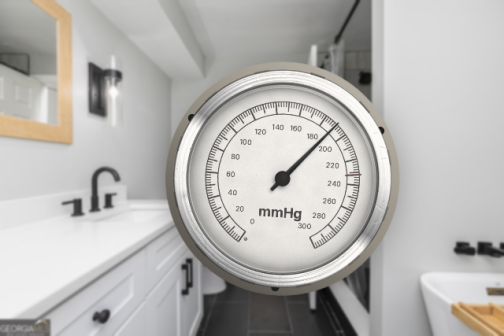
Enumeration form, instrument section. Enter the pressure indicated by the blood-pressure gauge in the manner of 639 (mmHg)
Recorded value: 190 (mmHg)
